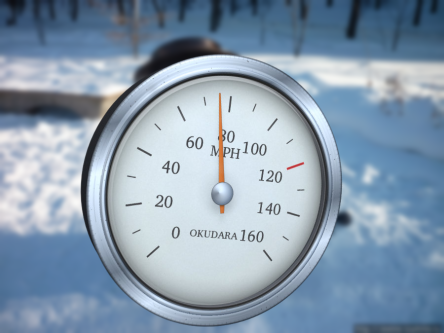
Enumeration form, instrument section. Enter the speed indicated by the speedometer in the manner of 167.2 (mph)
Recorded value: 75 (mph)
